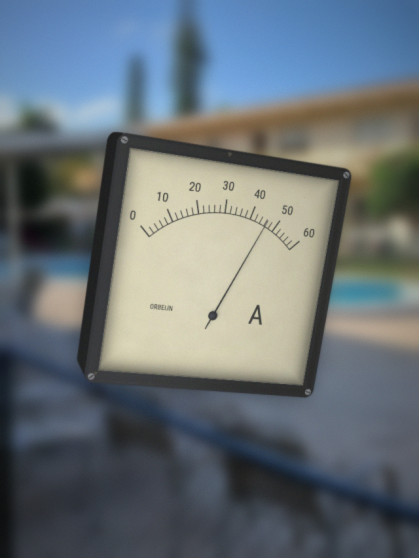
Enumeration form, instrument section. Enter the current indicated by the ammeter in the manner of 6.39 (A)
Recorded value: 46 (A)
